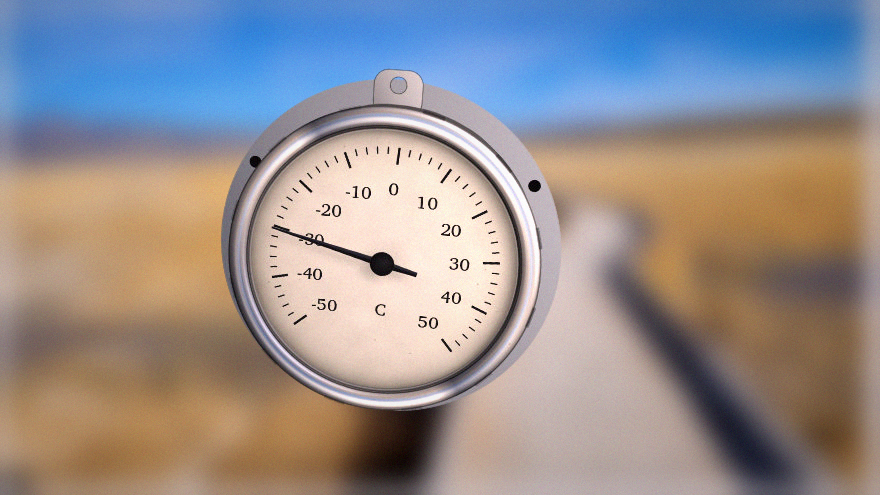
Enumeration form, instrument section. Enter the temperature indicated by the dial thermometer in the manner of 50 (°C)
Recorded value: -30 (°C)
